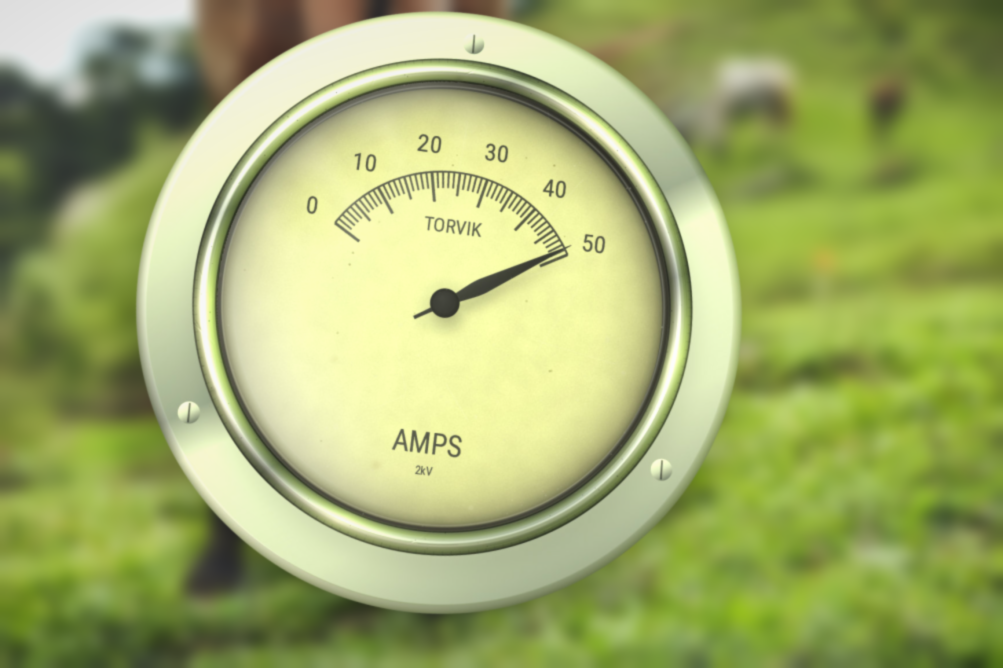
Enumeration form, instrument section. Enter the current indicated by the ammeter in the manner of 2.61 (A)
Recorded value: 49 (A)
